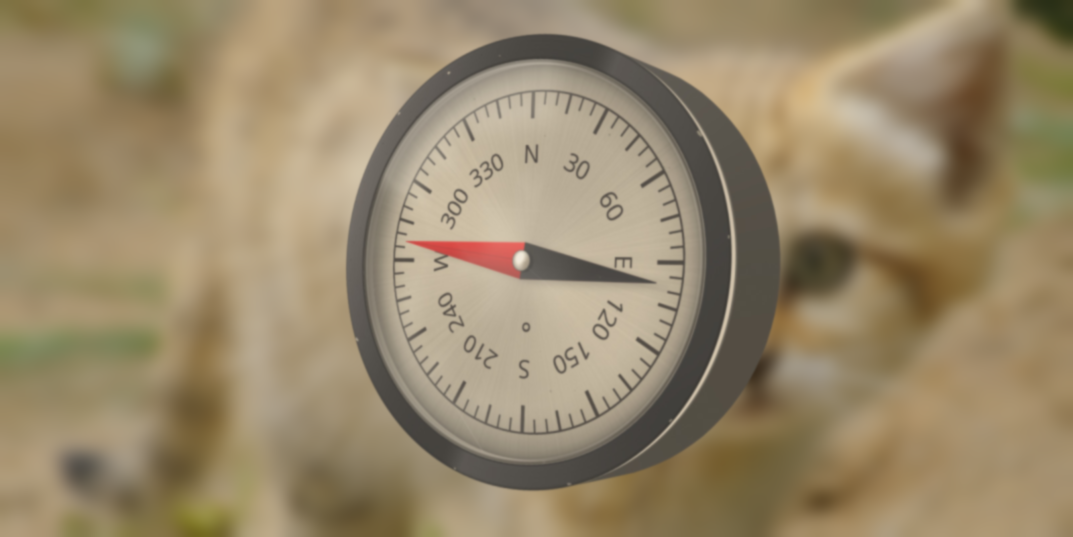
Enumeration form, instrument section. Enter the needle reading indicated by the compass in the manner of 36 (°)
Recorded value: 277.5 (°)
